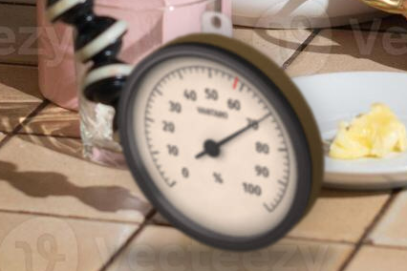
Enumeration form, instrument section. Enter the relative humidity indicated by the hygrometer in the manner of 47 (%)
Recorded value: 70 (%)
